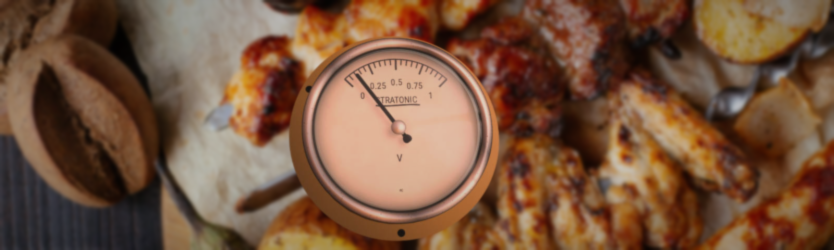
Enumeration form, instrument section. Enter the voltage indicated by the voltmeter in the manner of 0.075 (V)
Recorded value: 0.1 (V)
